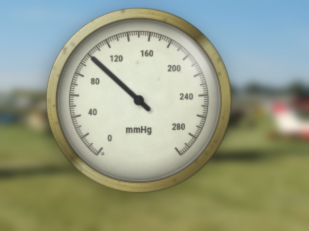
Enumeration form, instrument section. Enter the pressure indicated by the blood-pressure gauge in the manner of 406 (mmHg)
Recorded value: 100 (mmHg)
